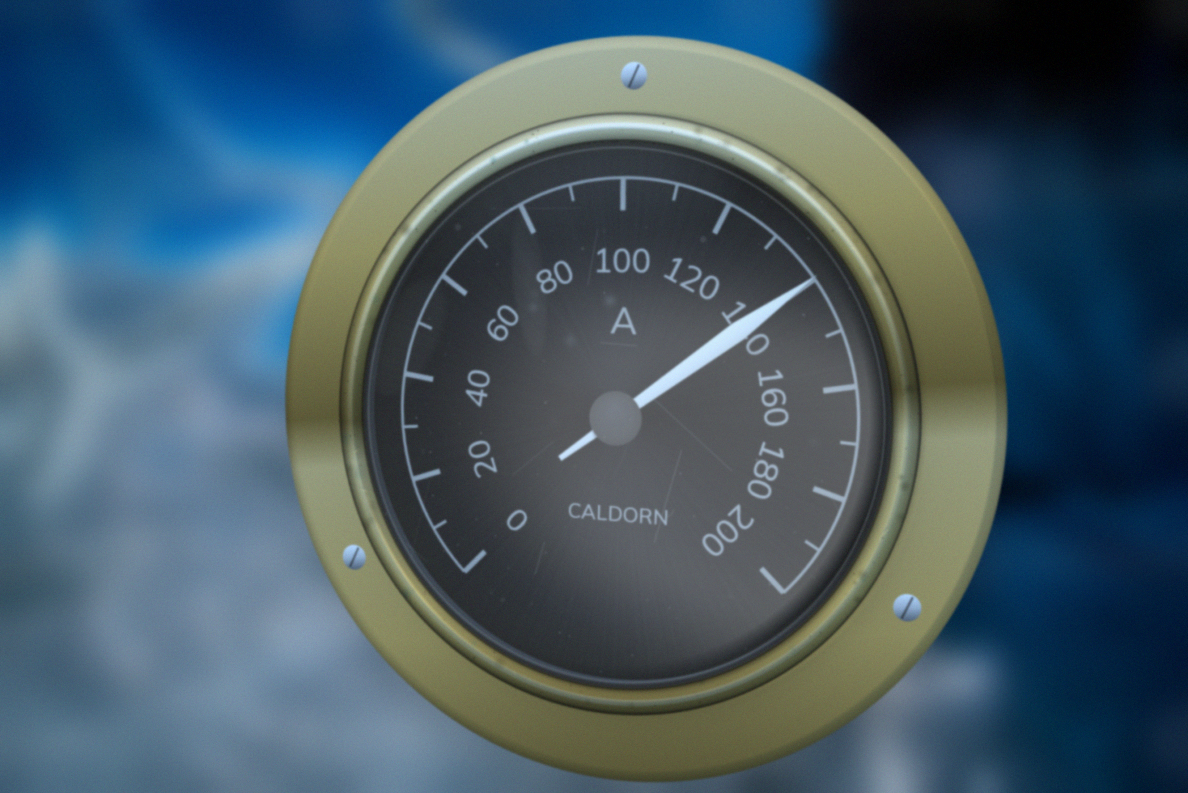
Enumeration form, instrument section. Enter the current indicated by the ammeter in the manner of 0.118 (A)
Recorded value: 140 (A)
